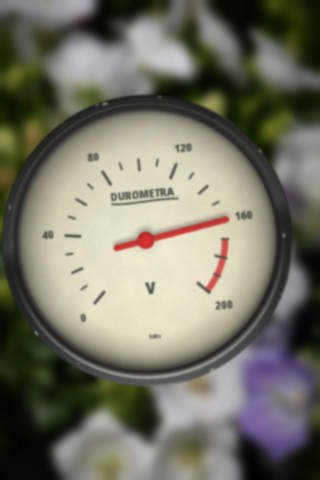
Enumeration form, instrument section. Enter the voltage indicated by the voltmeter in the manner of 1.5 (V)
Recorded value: 160 (V)
